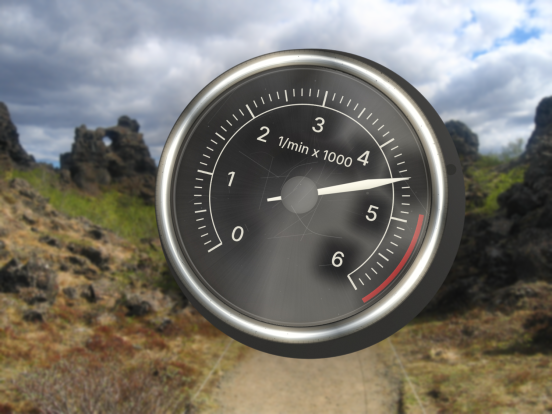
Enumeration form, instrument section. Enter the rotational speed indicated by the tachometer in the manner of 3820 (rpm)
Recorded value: 4500 (rpm)
